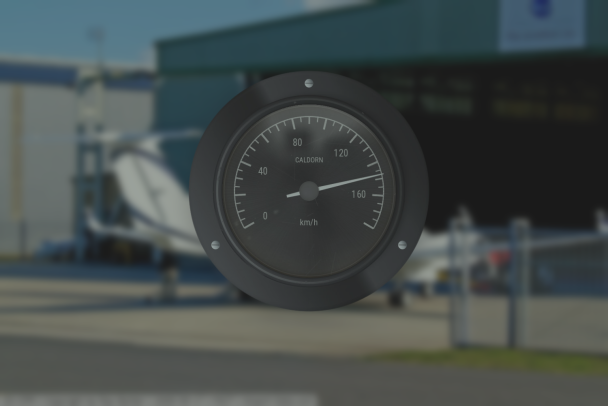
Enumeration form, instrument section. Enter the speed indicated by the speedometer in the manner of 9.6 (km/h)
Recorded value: 147.5 (km/h)
